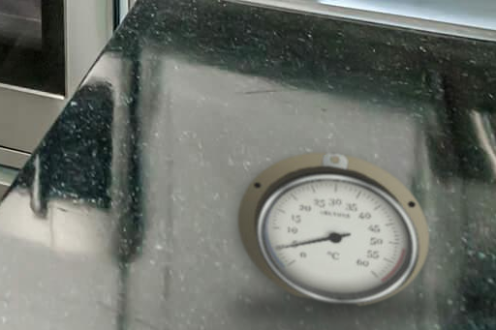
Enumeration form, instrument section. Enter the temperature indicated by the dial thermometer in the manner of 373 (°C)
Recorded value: 5 (°C)
